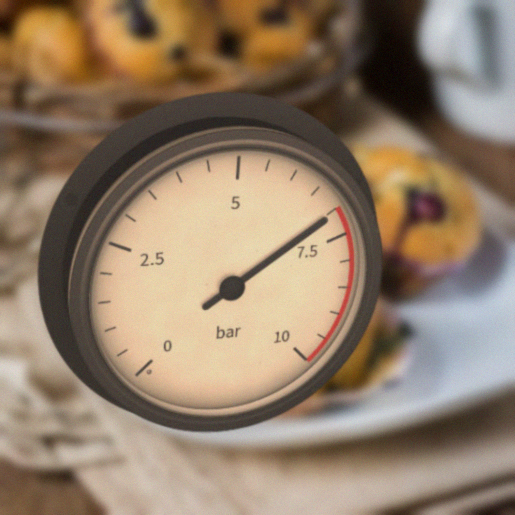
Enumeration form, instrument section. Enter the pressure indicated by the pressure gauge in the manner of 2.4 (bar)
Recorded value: 7 (bar)
